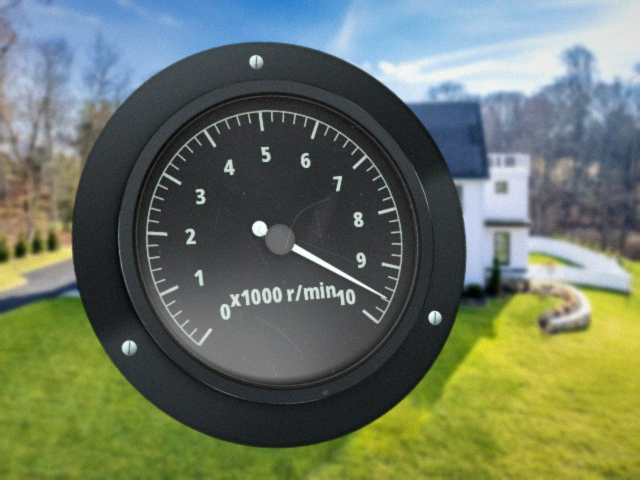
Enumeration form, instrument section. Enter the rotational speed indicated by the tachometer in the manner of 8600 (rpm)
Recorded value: 9600 (rpm)
